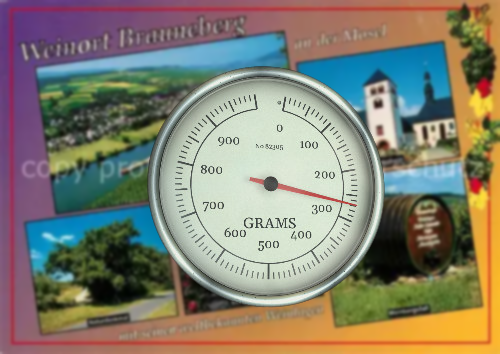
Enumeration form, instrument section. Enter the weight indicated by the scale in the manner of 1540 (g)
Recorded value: 270 (g)
